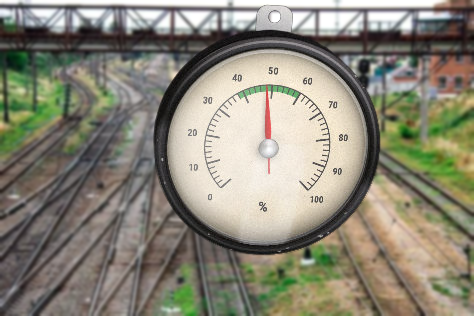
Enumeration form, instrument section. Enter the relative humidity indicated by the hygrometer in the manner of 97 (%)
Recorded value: 48 (%)
